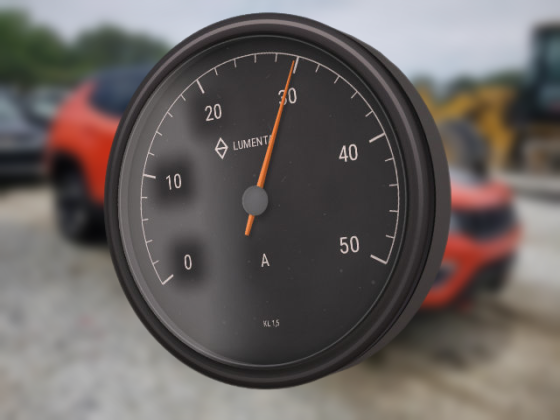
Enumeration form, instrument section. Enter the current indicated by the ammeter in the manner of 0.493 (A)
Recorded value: 30 (A)
